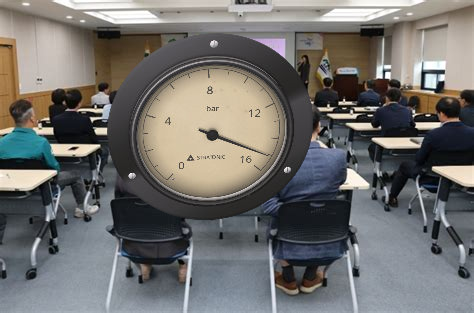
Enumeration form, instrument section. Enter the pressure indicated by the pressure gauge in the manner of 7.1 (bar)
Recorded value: 15 (bar)
